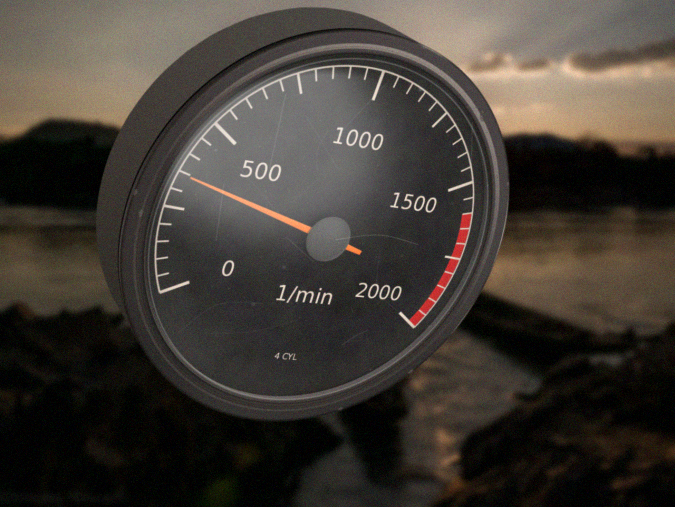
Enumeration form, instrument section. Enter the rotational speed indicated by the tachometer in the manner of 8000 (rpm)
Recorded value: 350 (rpm)
